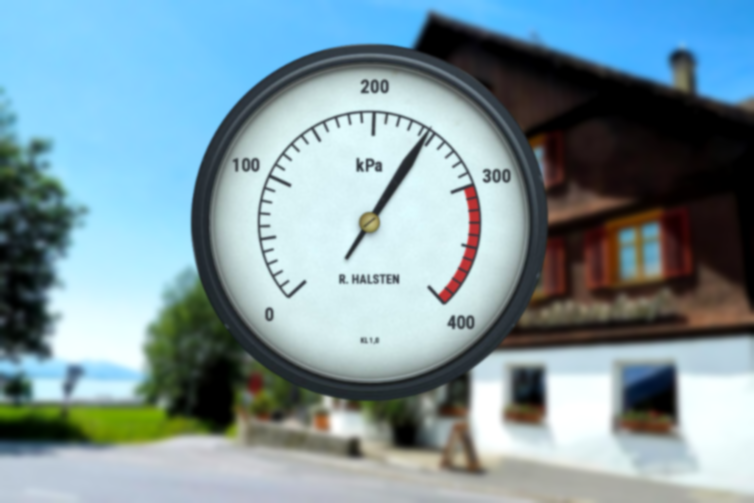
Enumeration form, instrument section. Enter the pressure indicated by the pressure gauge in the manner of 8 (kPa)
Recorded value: 245 (kPa)
